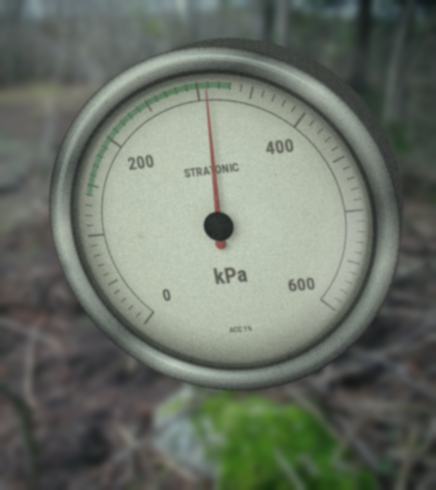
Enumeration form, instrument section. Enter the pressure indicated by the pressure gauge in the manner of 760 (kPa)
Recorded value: 310 (kPa)
